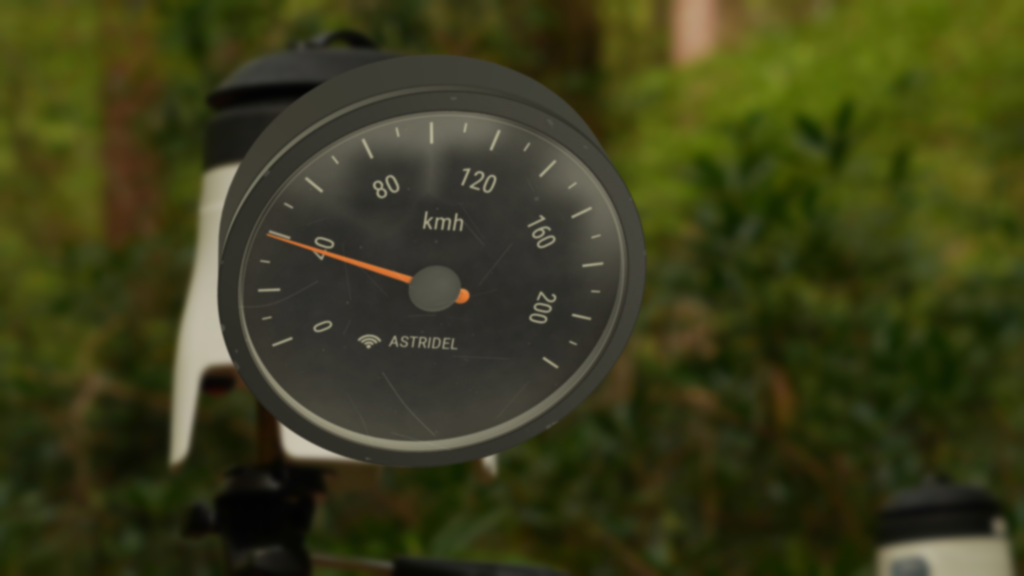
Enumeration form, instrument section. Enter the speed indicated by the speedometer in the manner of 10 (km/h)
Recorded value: 40 (km/h)
